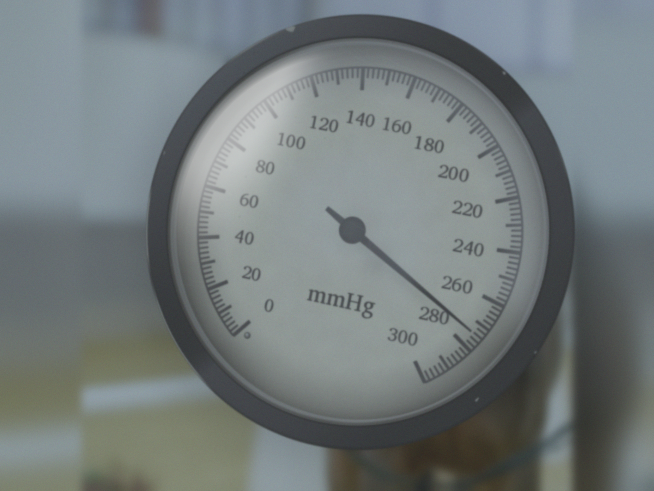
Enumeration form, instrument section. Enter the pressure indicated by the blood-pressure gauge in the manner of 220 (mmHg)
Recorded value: 274 (mmHg)
